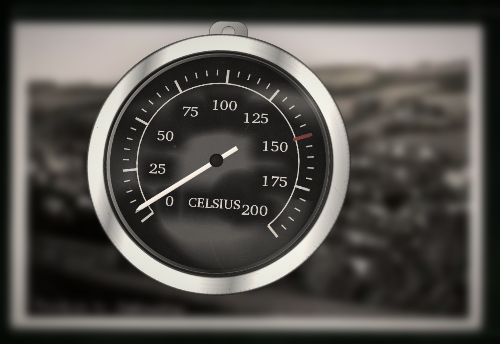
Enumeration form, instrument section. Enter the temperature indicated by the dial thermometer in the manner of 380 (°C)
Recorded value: 5 (°C)
